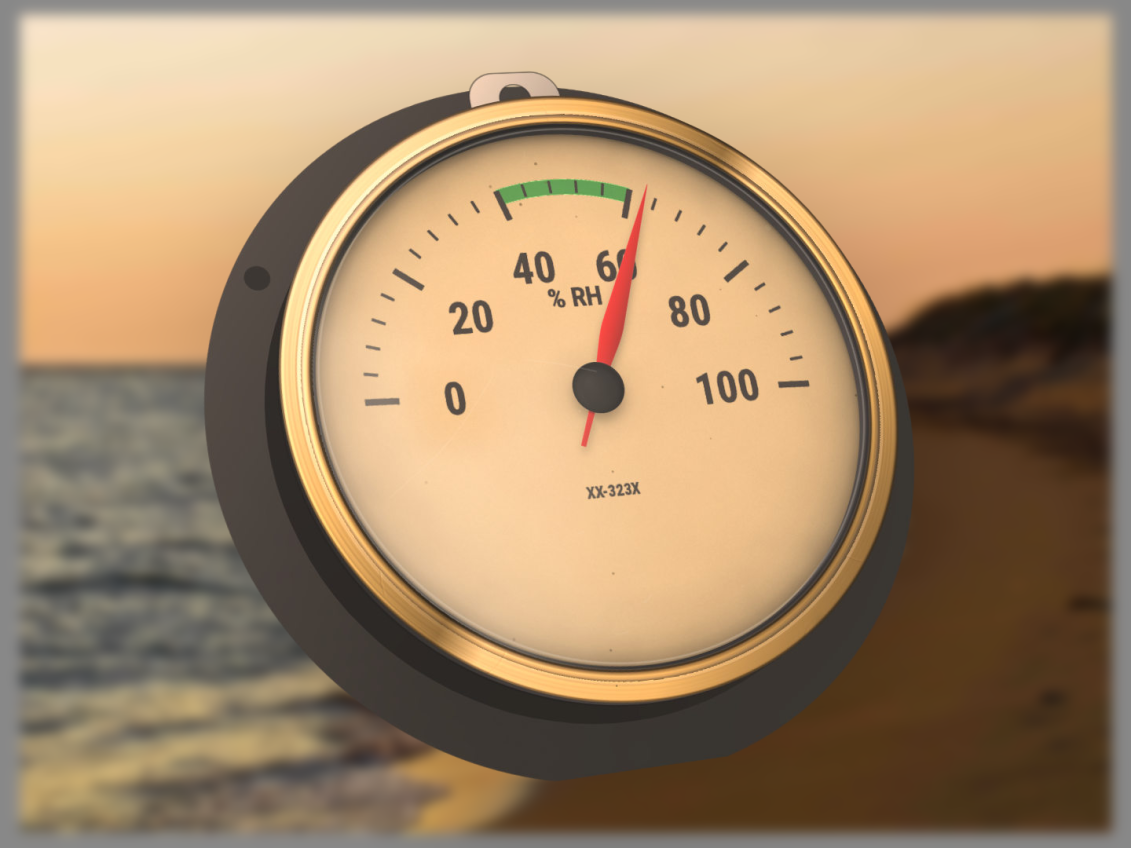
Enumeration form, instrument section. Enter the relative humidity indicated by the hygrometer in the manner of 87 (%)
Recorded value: 62 (%)
